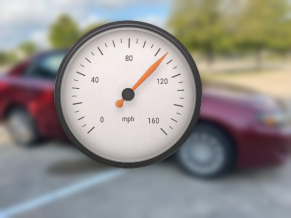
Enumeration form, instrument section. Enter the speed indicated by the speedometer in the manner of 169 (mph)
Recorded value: 105 (mph)
